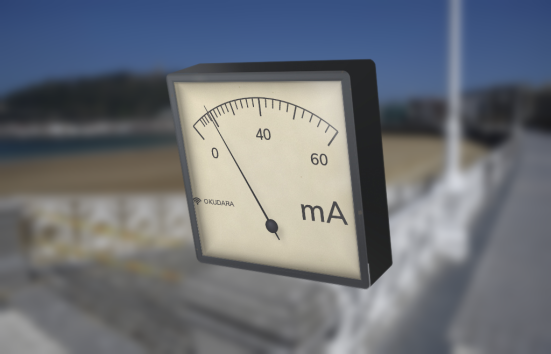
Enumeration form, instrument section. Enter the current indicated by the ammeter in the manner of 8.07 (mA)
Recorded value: 20 (mA)
